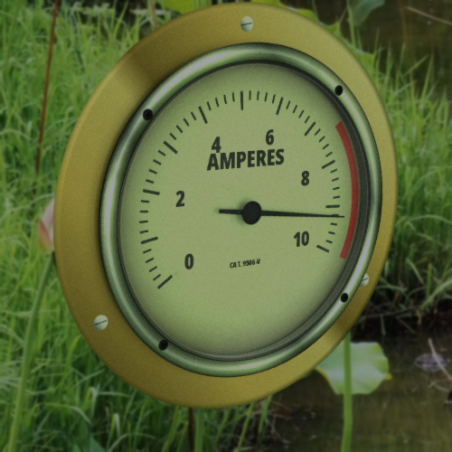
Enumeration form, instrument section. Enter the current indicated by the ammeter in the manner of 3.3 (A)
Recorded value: 9.2 (A)
